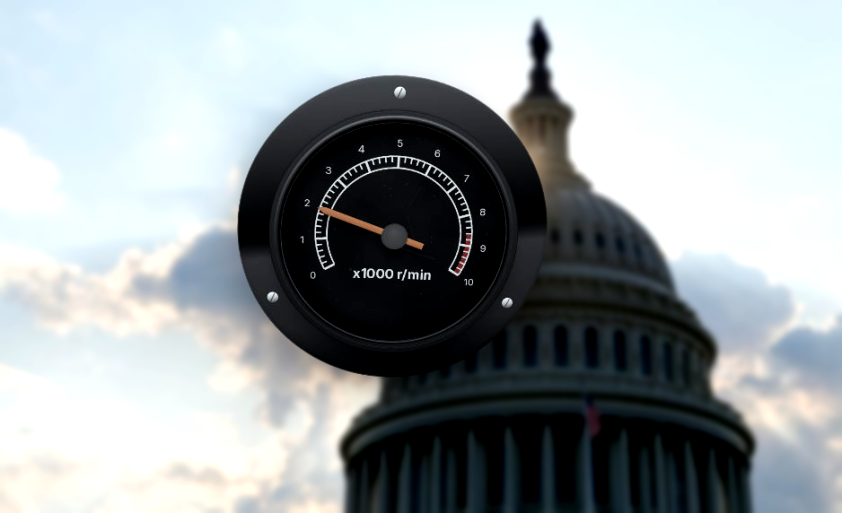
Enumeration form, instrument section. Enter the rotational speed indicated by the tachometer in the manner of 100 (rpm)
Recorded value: 2000 (rpm)
